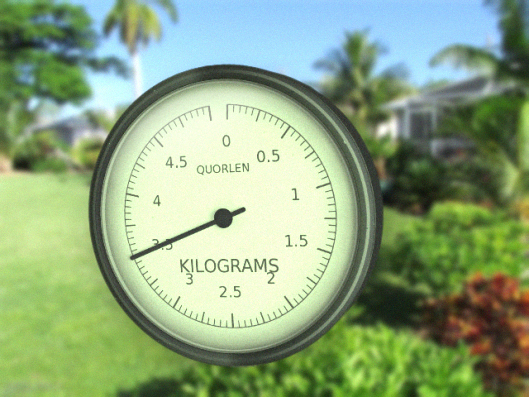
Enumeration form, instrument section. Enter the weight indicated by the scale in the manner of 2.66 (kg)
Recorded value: 3.5 (kg)
